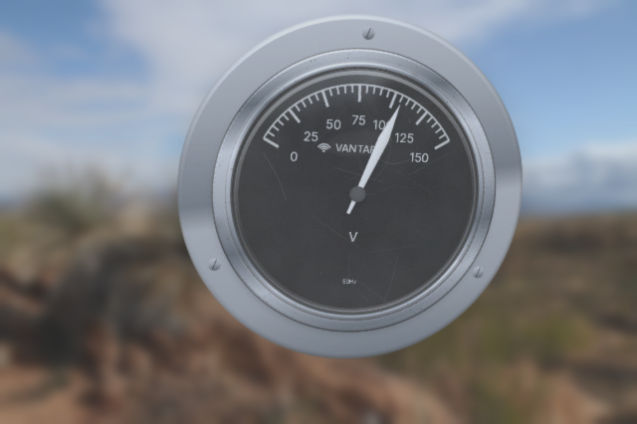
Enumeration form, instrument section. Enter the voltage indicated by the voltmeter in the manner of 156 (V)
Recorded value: 105 (V)
